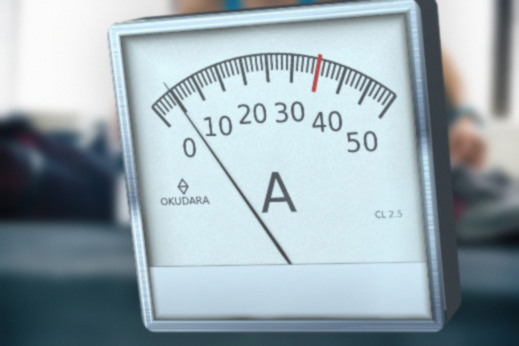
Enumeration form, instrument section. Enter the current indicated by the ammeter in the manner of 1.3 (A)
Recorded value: 5 (A)
